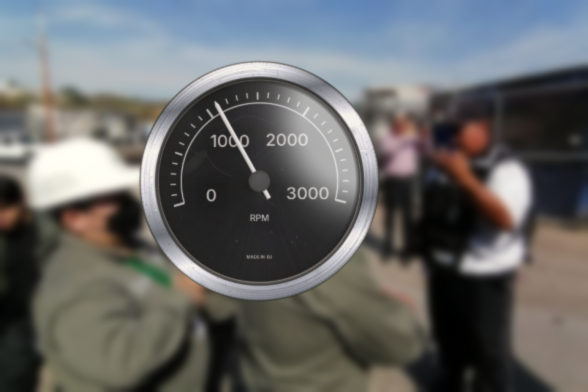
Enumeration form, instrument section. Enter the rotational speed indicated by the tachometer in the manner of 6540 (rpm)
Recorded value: 1100 (rpm)
